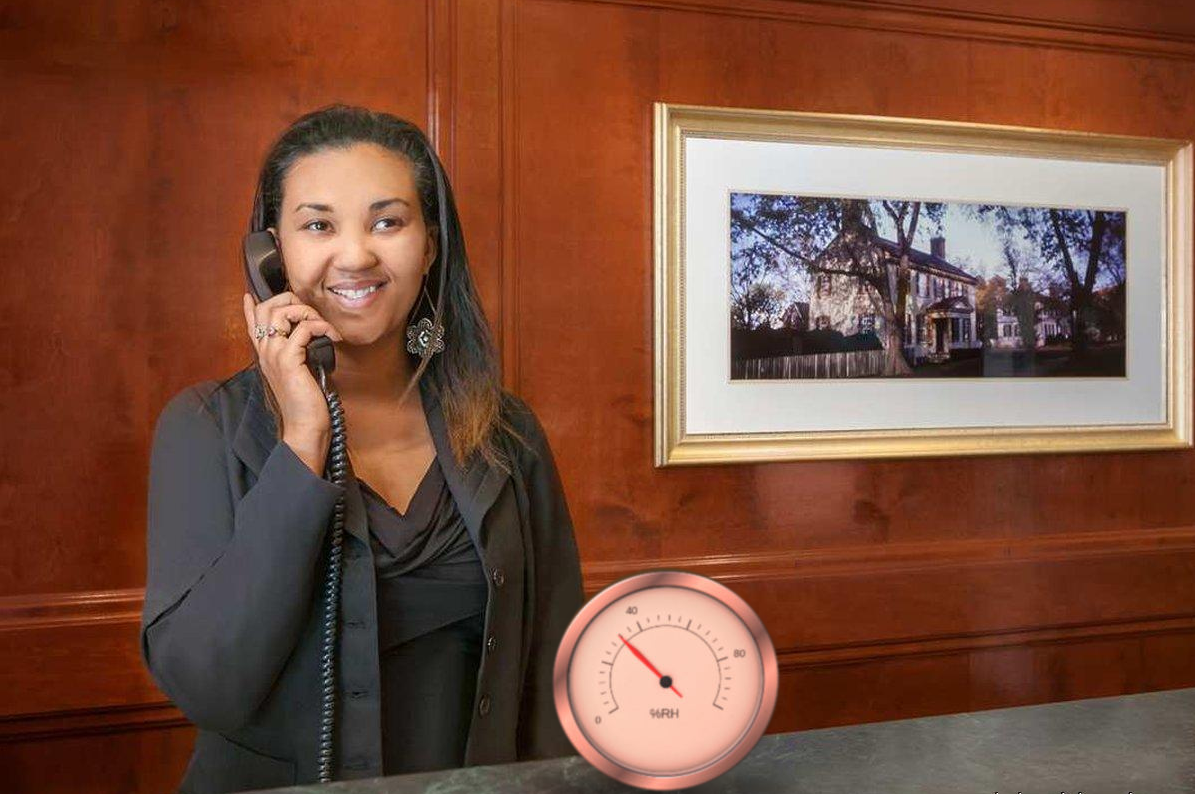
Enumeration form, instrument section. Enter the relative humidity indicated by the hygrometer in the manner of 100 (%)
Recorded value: 32 (%)
